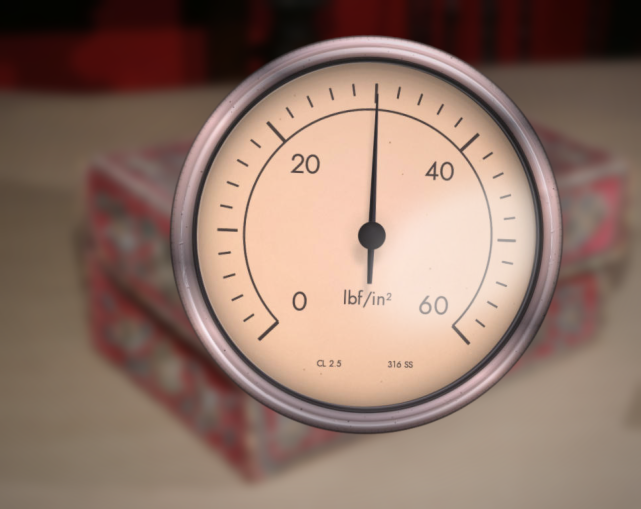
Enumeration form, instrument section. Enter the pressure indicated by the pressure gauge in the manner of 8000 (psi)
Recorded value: 30 (psi)
